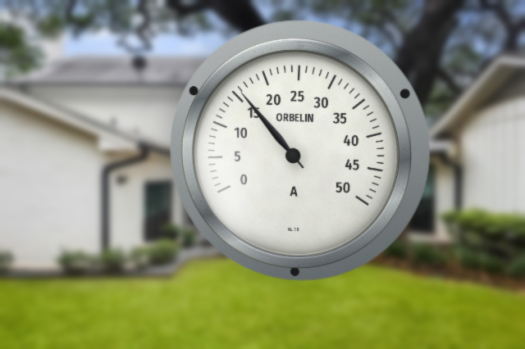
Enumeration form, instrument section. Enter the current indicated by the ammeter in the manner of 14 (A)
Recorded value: 16 (A)
